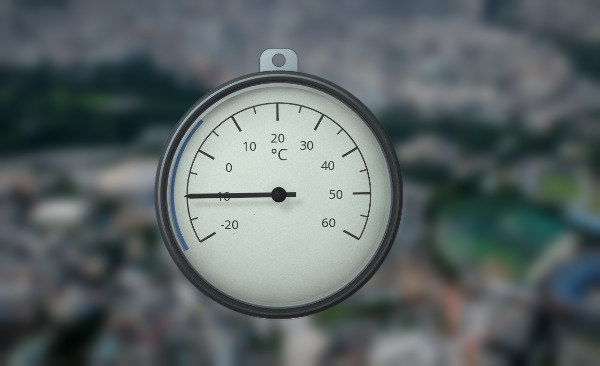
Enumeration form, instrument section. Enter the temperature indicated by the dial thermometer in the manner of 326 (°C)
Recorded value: -10 (°C)
